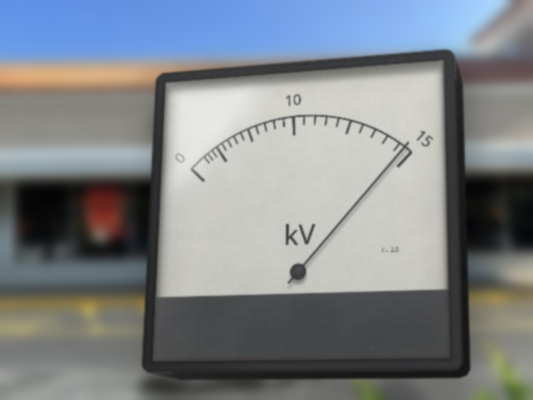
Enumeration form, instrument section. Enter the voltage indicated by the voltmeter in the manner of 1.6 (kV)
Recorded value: 14.75 (kV)
